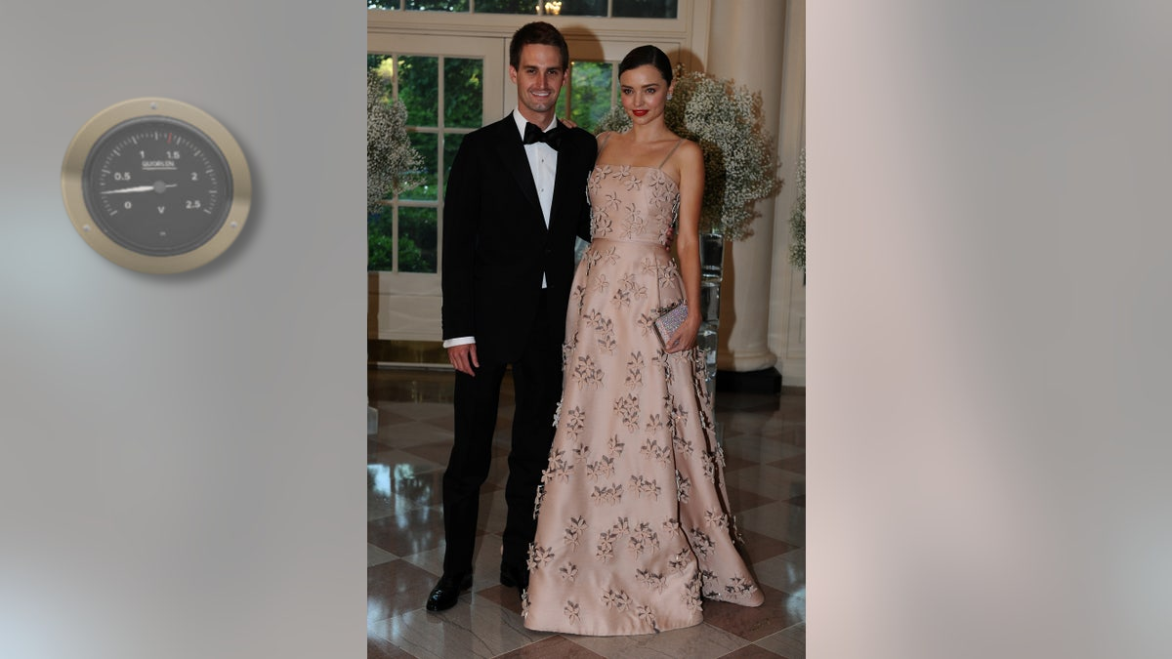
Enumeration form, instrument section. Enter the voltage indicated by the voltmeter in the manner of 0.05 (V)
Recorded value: 0.25 (V)
